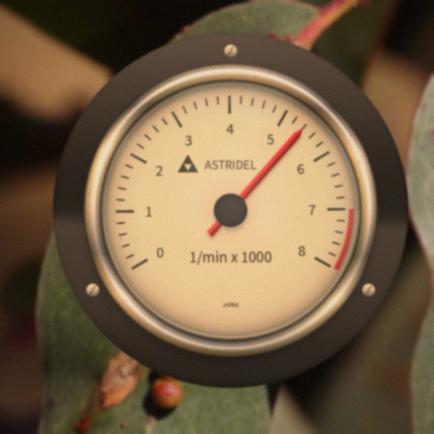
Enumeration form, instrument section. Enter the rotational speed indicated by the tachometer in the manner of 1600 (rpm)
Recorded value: 5400 (rpm)
